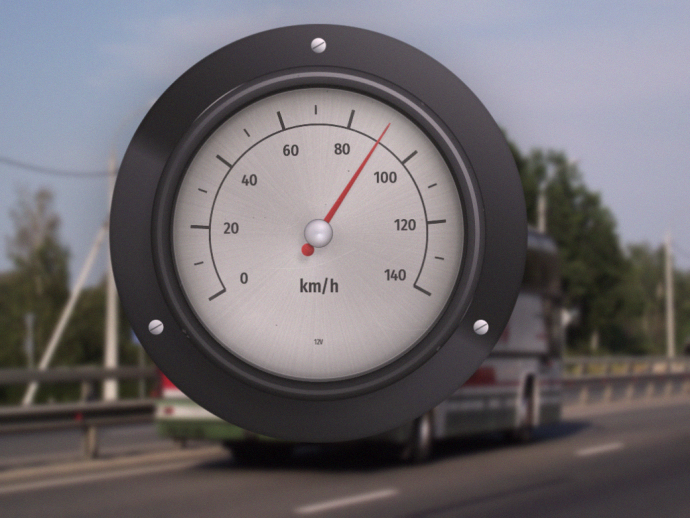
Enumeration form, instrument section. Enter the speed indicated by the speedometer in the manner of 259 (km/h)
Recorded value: 90 (km/h)
